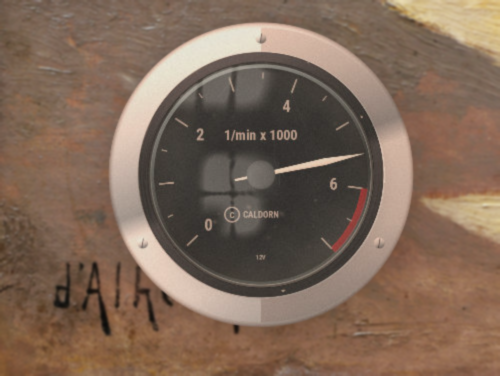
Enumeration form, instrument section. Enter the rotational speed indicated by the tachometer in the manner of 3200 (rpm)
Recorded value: 5500 (rpm)
